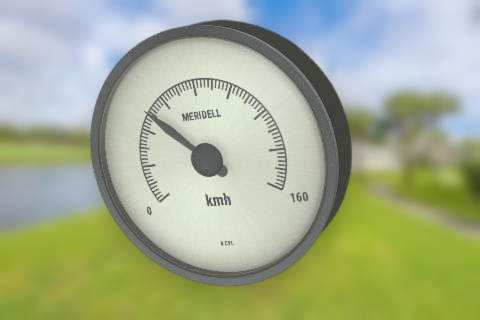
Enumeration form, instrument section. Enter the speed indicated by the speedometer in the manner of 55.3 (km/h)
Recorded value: 50 (km/h)
